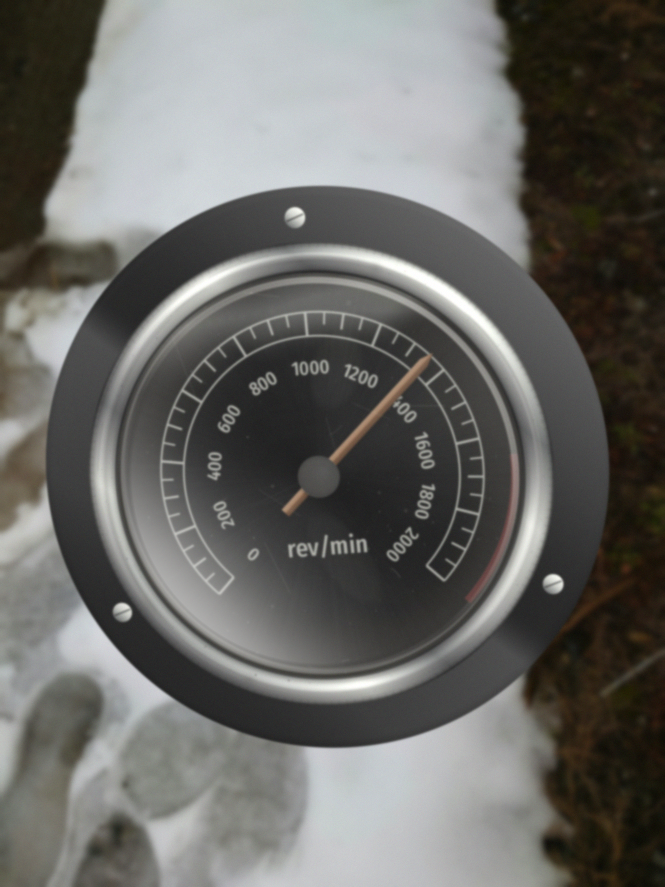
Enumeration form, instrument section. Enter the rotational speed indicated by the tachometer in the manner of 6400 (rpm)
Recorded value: 1350 (rpm)
